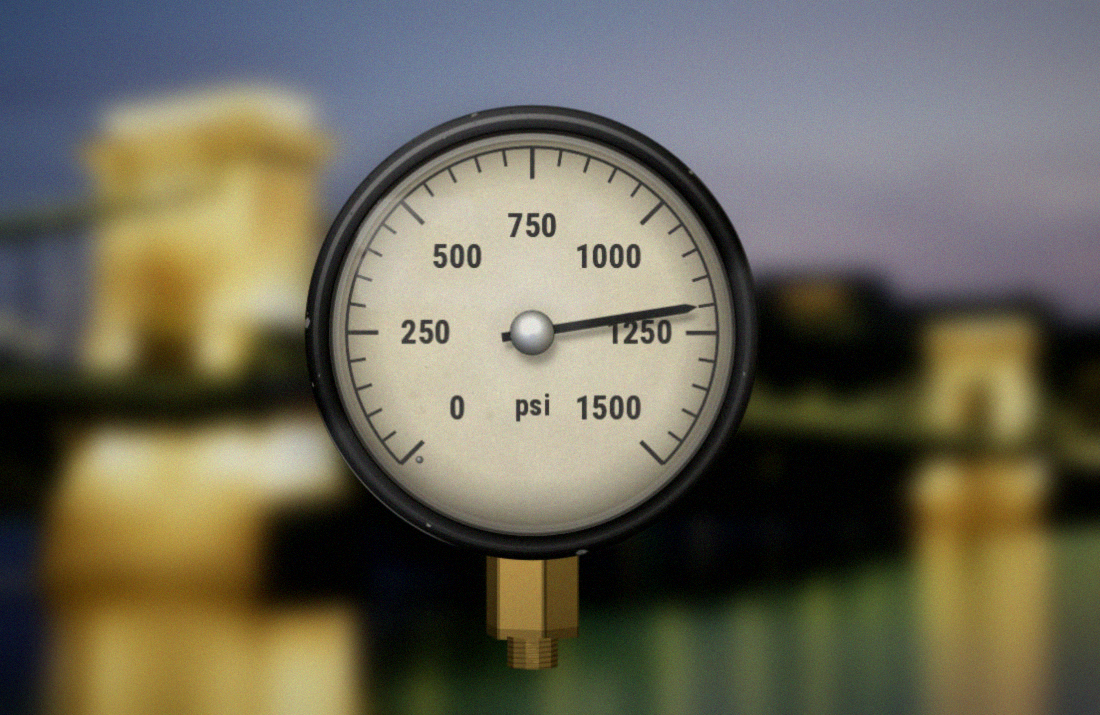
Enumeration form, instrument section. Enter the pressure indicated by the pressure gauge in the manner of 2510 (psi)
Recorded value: 1200 (psi)
